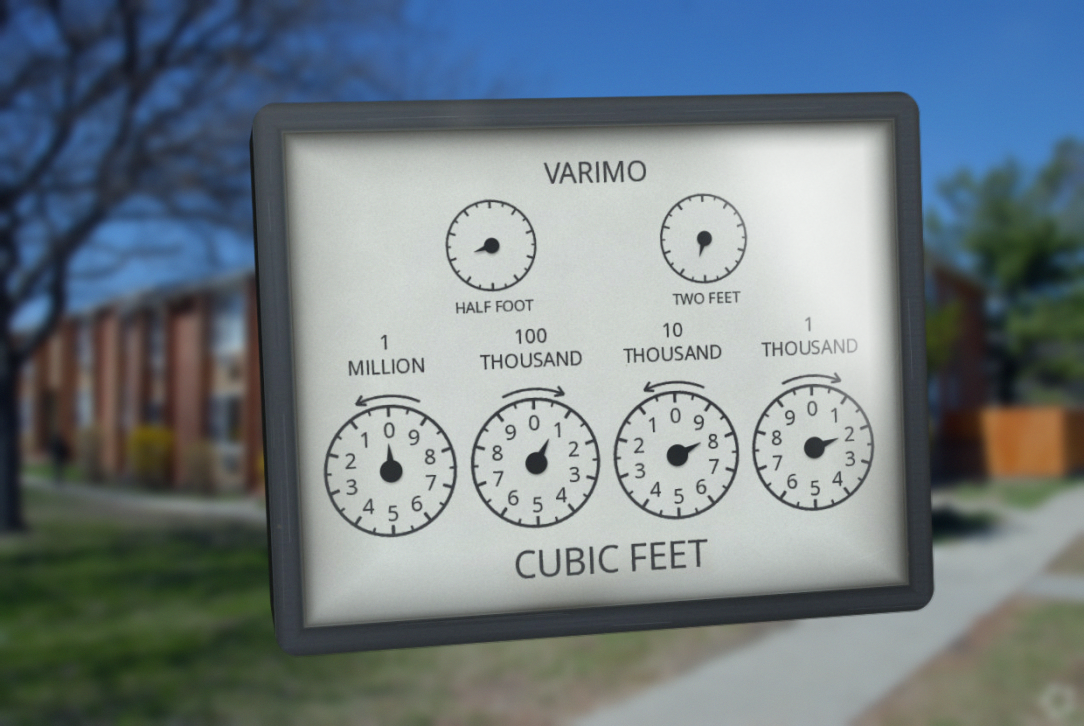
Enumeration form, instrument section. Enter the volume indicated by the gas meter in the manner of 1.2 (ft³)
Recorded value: 8200 (ft³)
